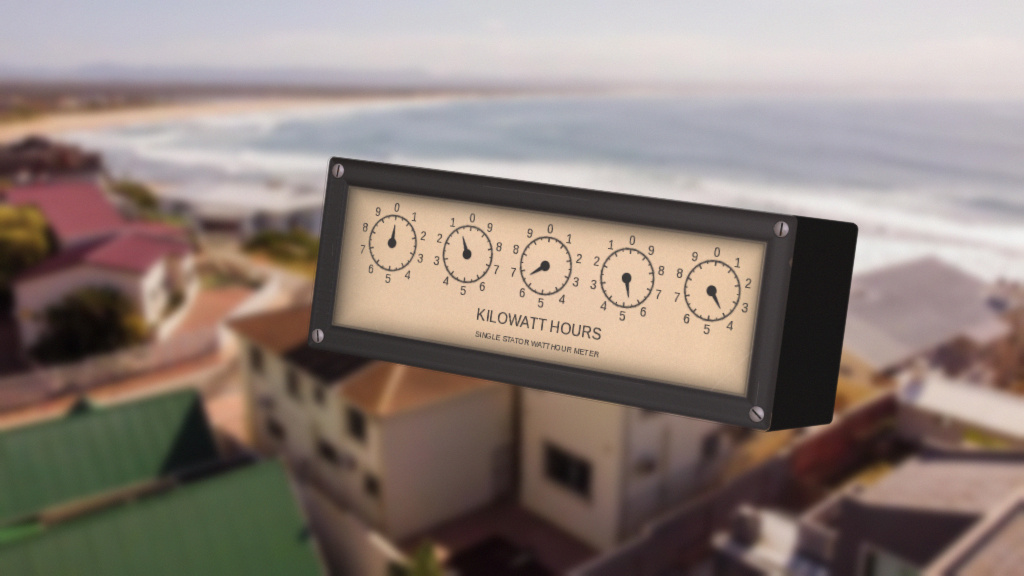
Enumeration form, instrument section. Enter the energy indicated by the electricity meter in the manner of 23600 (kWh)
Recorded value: 654 (kWh)
